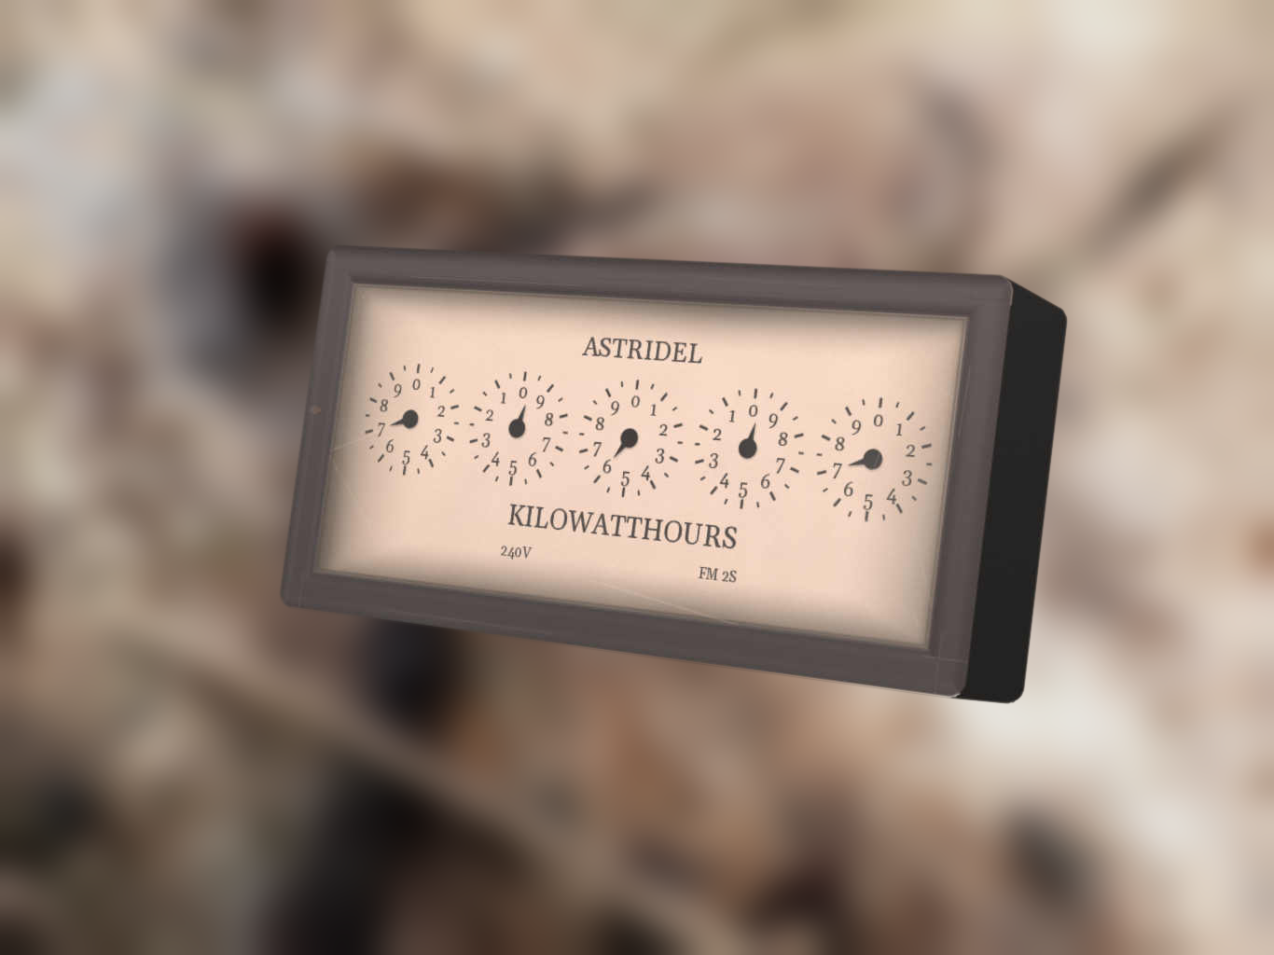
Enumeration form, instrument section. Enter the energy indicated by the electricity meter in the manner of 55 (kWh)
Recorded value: 69597 (kWh)
